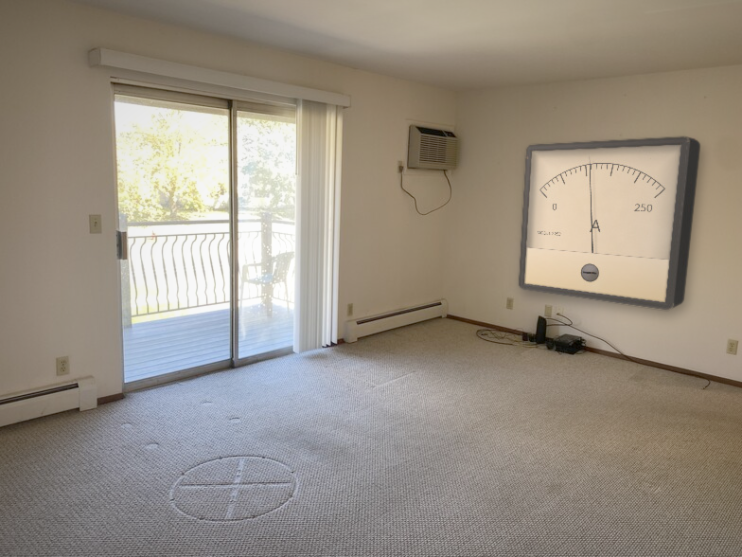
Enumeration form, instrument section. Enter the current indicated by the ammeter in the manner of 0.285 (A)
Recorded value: 110 (A)
